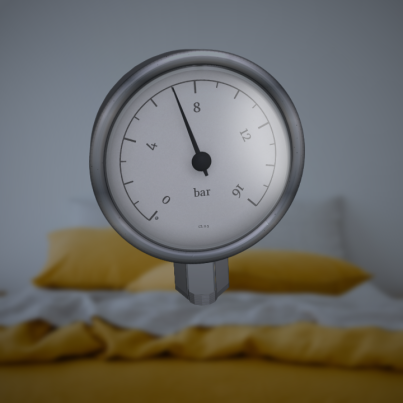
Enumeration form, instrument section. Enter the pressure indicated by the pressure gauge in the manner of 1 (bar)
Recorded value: 7 (bar)
